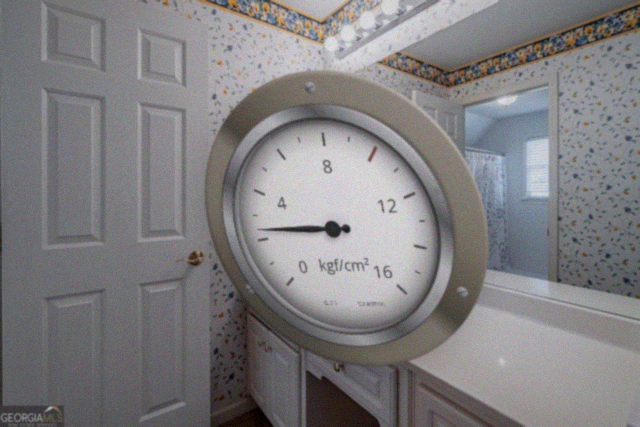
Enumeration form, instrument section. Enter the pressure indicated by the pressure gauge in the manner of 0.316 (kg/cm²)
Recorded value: 2.5 (kg/cm²)
